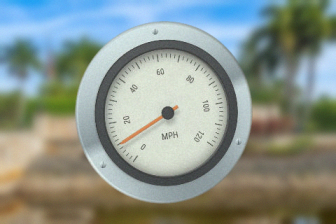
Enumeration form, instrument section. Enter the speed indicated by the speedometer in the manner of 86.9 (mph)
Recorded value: 10 (mph)
